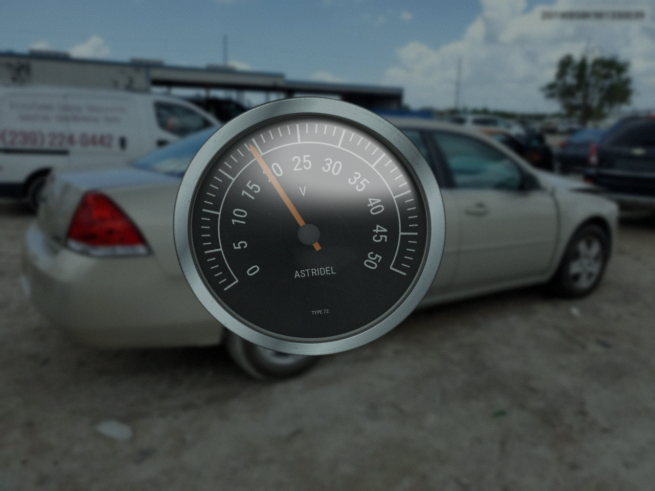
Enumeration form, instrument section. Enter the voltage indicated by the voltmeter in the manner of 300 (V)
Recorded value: 19.5 (V)
